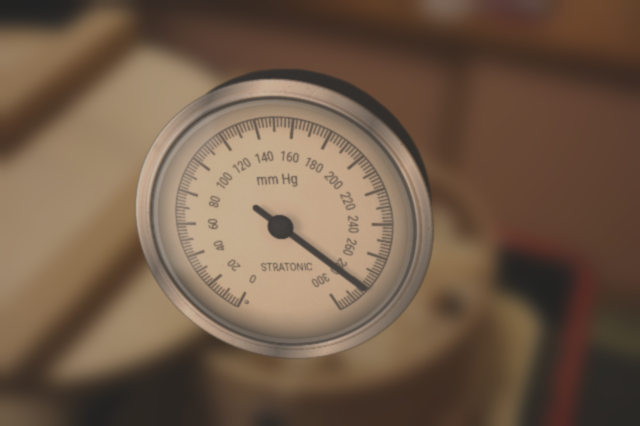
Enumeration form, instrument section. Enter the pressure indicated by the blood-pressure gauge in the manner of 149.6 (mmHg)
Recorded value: 280 (mmHg)
